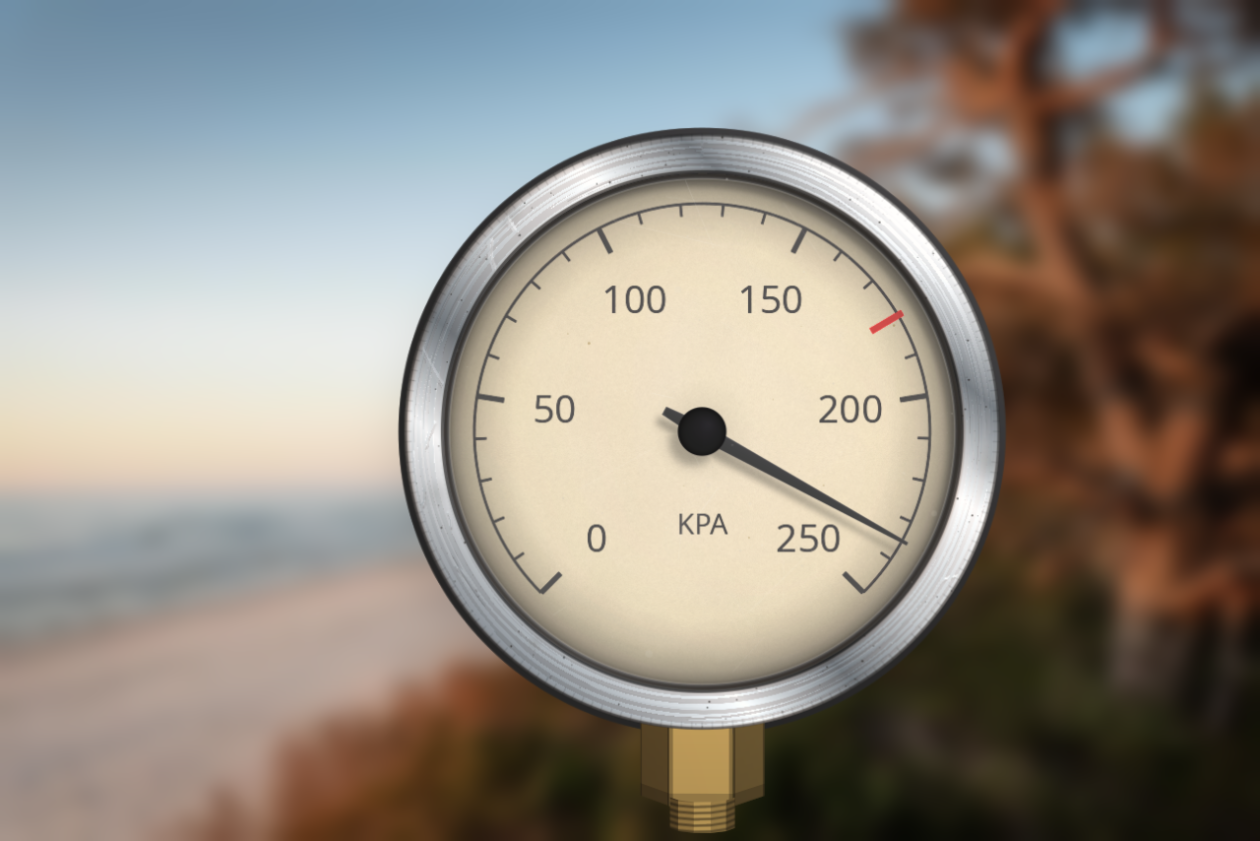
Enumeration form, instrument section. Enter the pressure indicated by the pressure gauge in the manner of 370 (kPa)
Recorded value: 235 (kPa)
